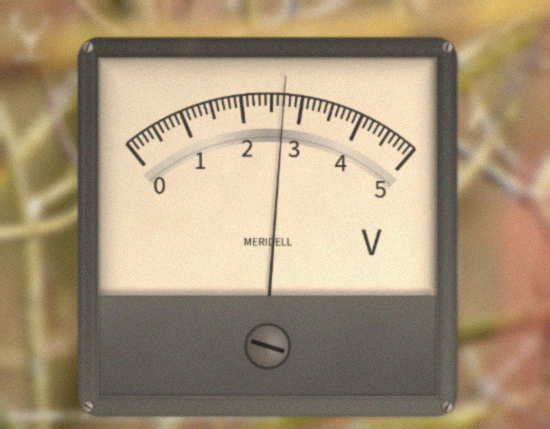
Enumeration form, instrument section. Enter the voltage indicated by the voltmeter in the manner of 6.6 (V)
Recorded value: 2.7 (V)
